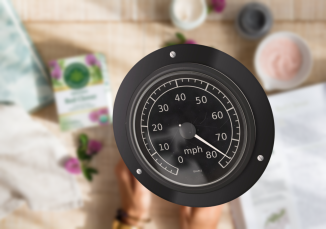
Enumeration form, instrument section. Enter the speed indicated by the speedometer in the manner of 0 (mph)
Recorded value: 76 (mph)
